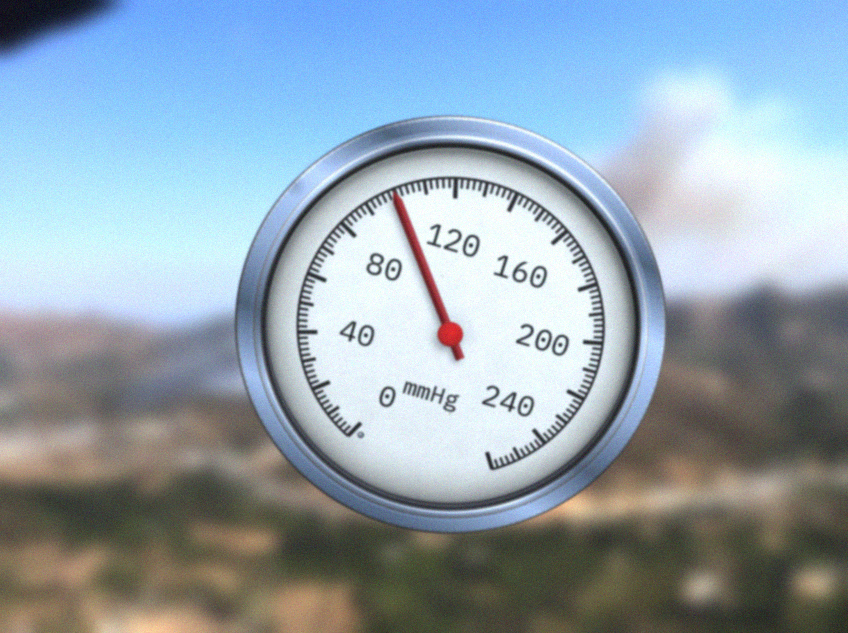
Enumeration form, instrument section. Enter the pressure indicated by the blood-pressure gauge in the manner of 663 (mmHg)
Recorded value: 100 (mmHg)
